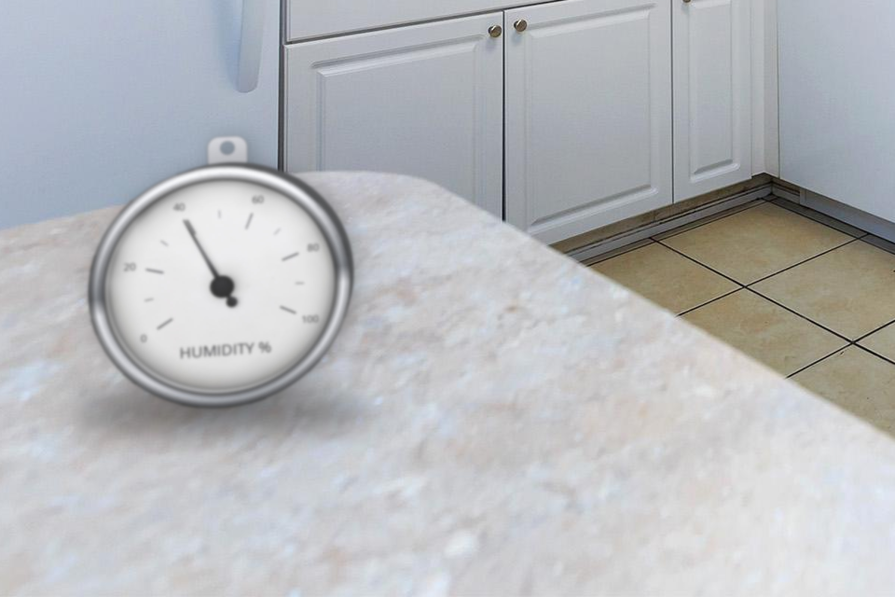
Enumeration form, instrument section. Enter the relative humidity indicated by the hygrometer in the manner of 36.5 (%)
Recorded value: 40 (%)
